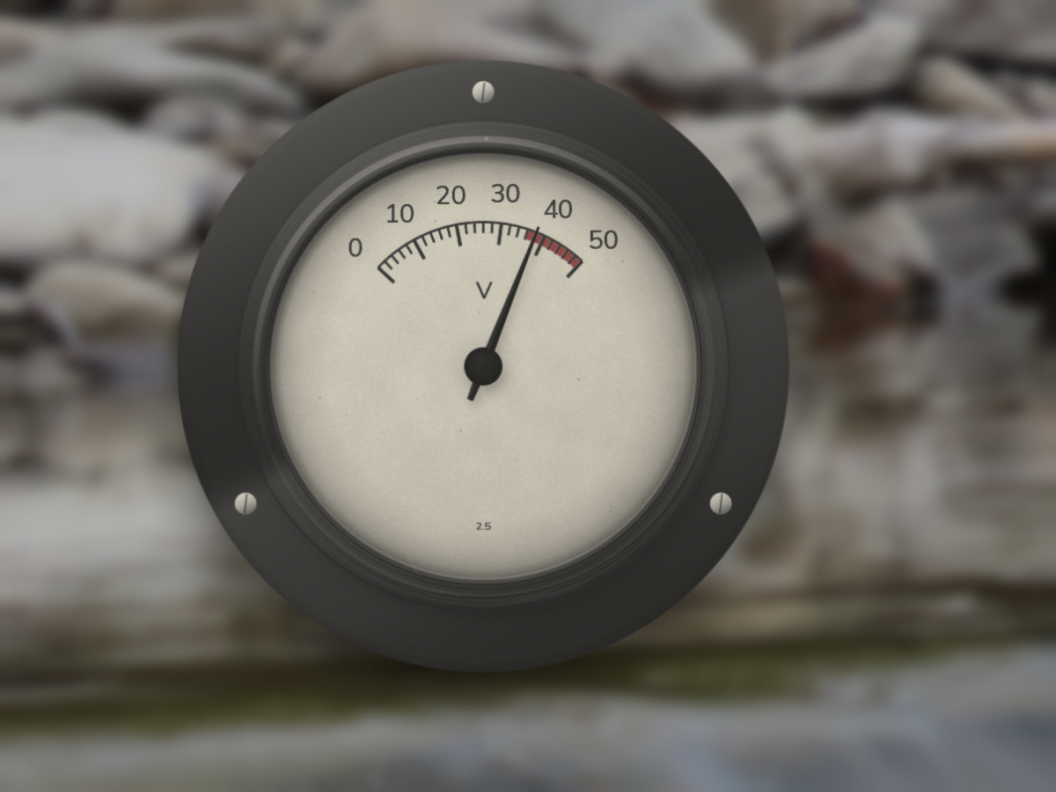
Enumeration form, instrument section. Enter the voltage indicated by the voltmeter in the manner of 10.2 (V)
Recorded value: 38 (V)
